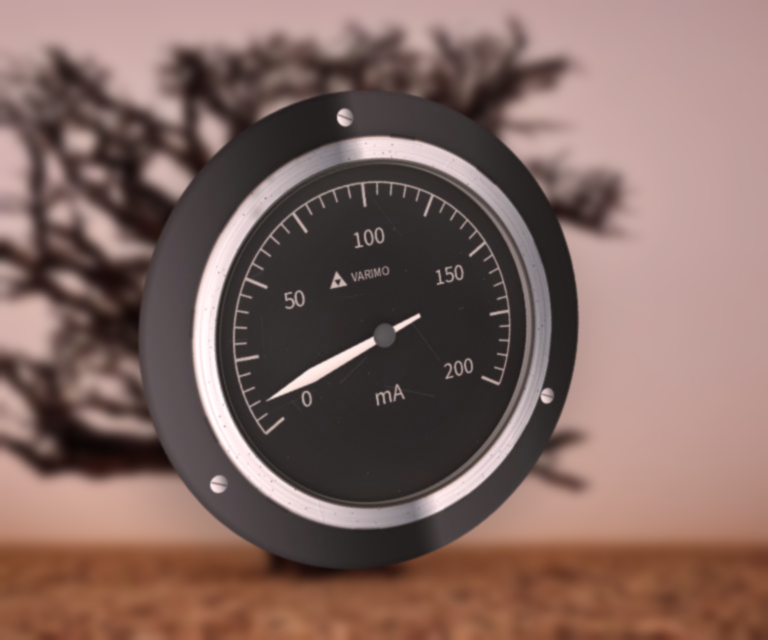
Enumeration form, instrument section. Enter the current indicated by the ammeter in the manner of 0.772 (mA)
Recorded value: 10 (mA)
